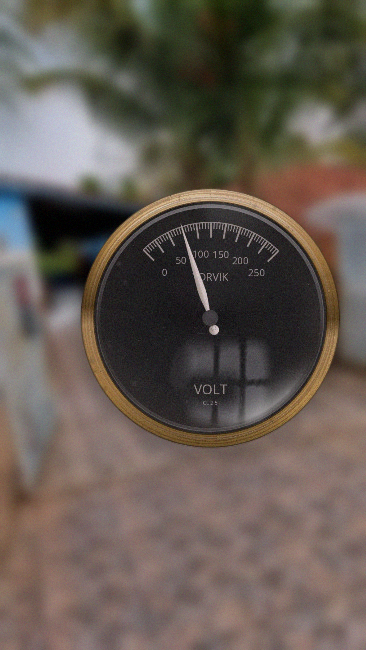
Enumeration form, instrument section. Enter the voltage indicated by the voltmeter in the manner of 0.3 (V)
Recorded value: 75 (V)
